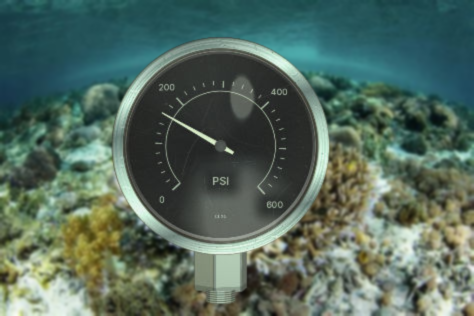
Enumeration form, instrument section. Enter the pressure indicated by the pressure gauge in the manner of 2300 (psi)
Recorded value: 160 (psi)
